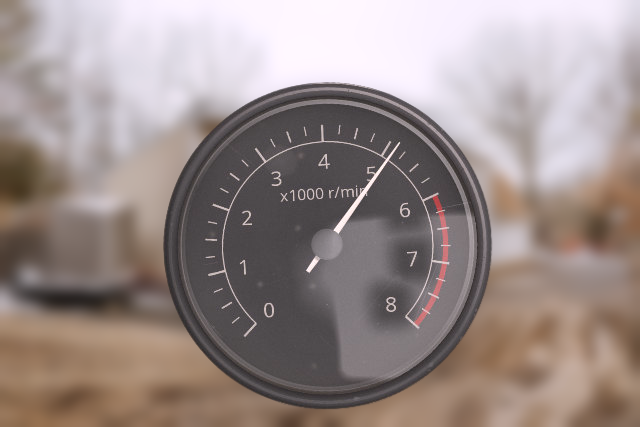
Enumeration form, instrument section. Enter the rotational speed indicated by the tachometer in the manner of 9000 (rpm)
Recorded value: 5125 (rpm)
